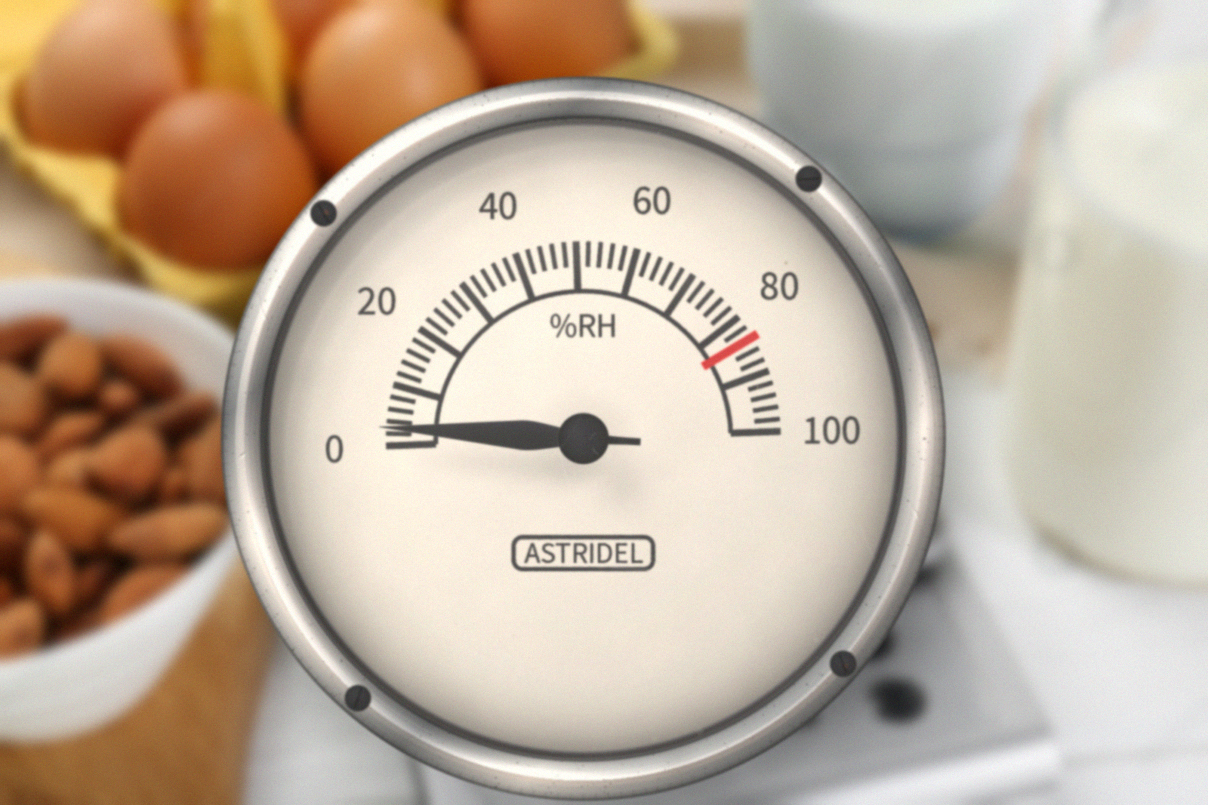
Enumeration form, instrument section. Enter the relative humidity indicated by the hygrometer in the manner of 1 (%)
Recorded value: 3 (%)
